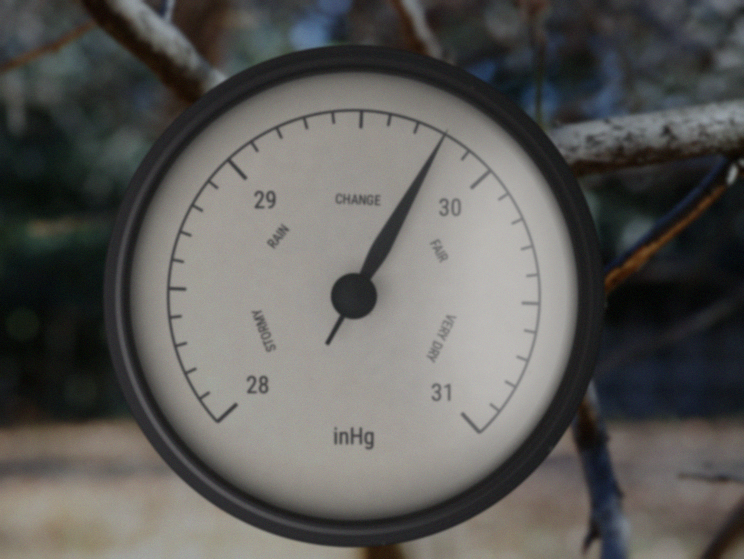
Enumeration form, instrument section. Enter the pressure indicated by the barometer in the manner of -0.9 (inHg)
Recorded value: 29.8 (inHg)
